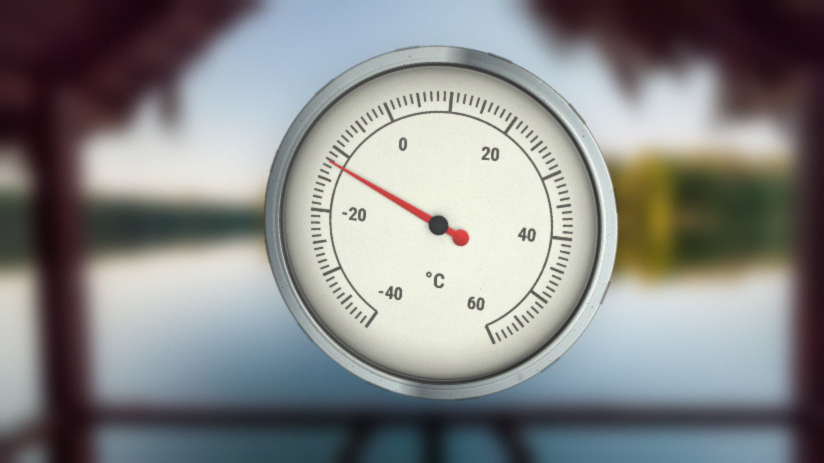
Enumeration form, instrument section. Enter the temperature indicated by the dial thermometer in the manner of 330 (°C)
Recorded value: -12 (°C)
